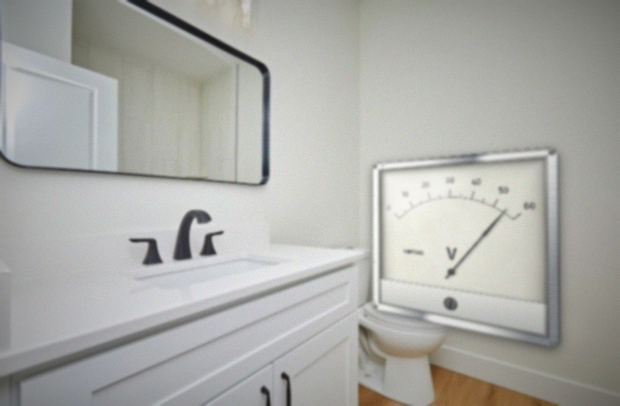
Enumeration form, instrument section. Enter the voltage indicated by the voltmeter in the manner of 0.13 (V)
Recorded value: 55 (V)
